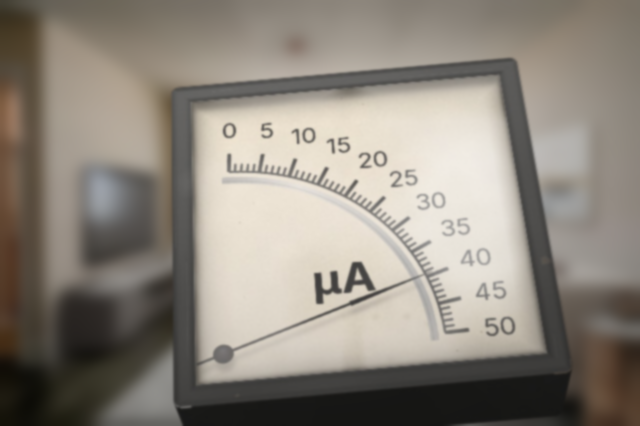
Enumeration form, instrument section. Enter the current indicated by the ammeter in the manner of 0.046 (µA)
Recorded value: 40 (µA)
